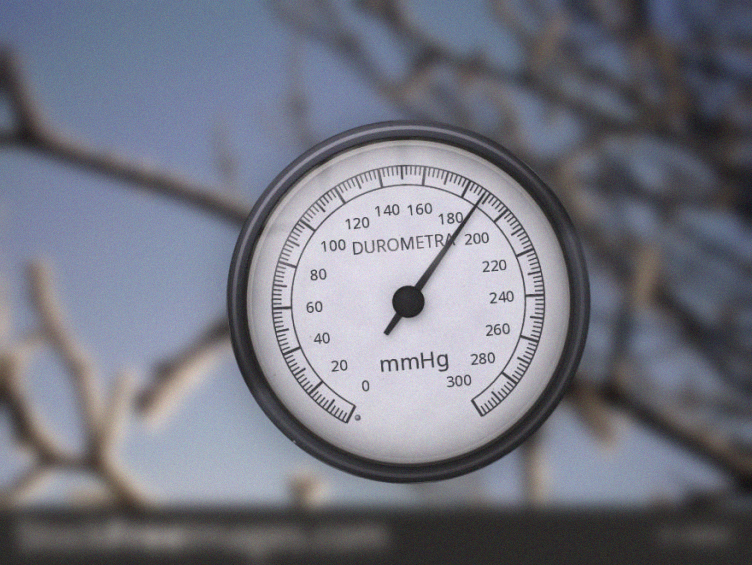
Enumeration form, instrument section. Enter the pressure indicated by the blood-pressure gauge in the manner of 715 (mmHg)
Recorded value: 188 (mmHg)
